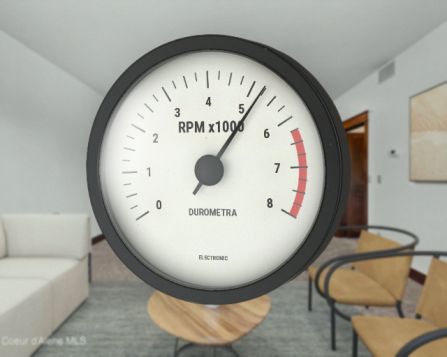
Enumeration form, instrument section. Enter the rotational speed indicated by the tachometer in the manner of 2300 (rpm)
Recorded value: 5250 (rpm)
